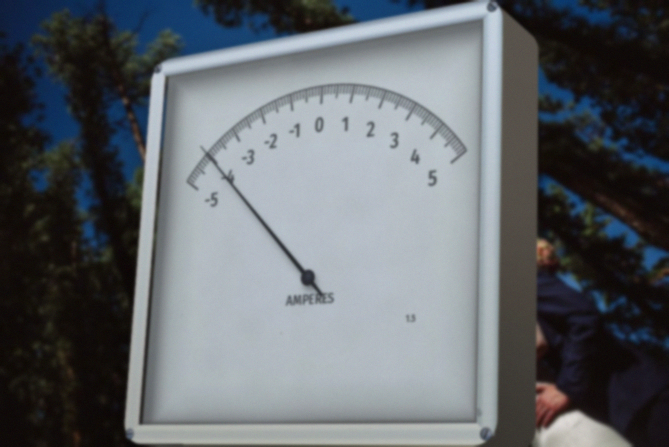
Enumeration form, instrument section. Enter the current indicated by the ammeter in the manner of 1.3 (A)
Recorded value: -4 (A)
